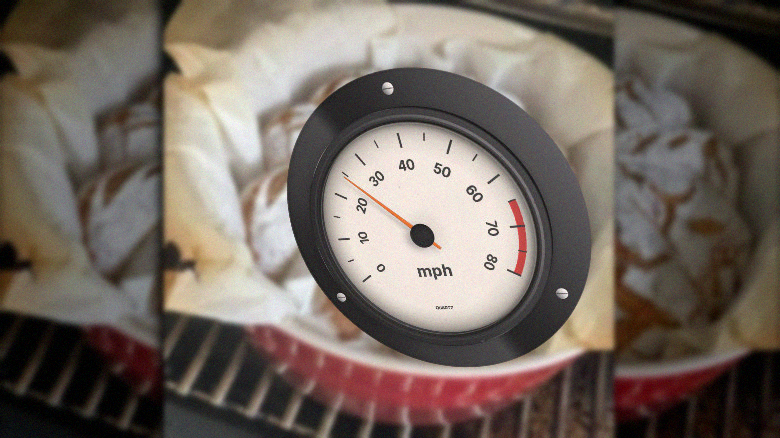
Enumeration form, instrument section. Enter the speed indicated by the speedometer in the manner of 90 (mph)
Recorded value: 25 (mph)
